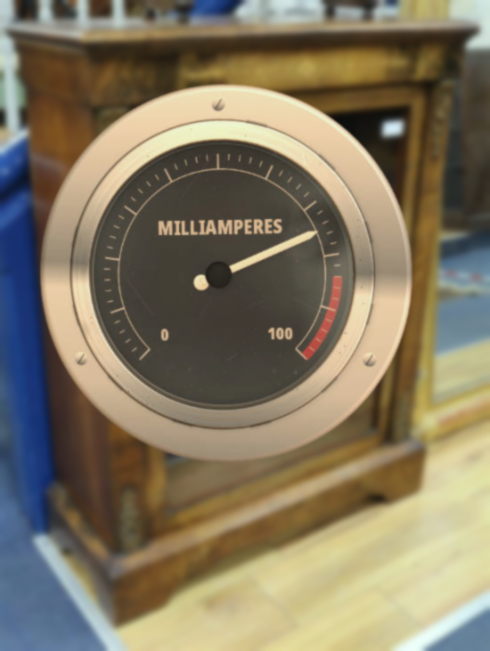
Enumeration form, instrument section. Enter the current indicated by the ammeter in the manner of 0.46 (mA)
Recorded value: 75 (mA)
